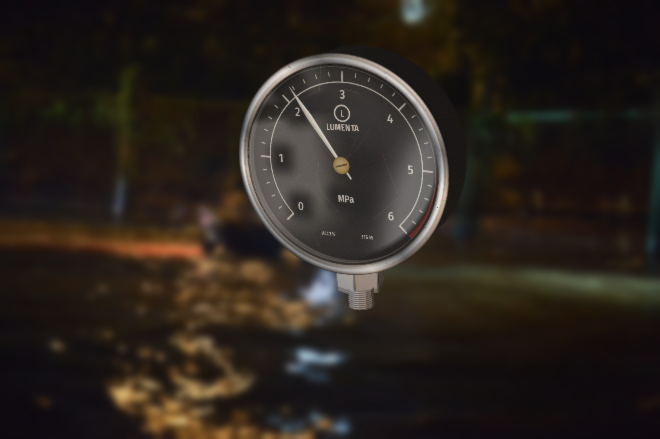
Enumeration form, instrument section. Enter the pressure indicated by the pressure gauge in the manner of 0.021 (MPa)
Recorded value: 2.2 (MPa)
